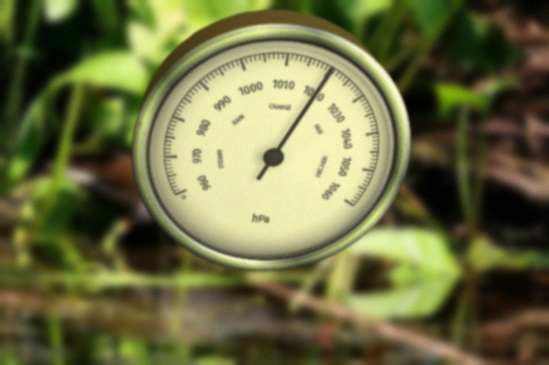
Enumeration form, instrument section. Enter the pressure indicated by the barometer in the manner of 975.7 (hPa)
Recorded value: 1020 (hPa)
